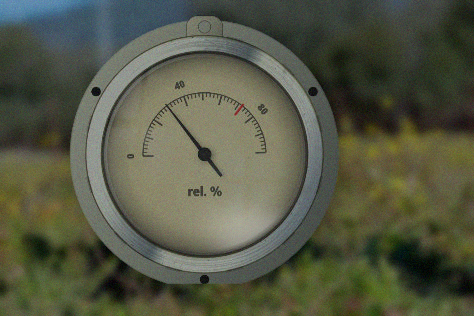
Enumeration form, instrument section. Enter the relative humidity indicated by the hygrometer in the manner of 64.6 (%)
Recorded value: 30 (%)
